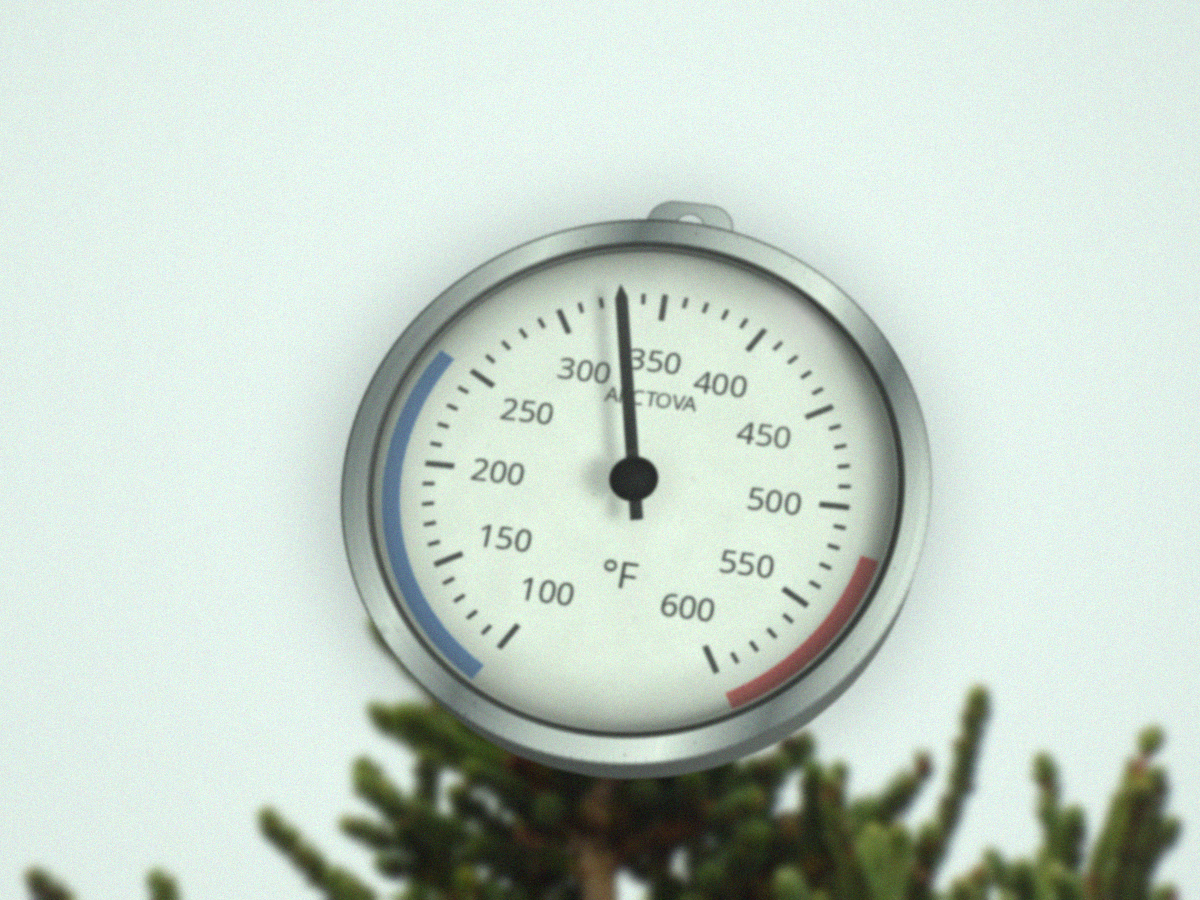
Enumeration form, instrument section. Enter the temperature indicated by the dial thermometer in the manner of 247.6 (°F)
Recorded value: 330 (°F)
